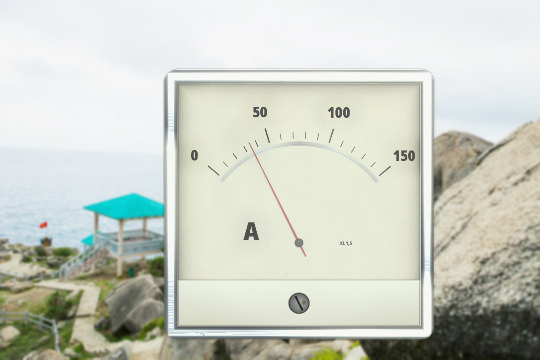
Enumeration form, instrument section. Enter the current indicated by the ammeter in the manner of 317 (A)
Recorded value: 35 (A)
